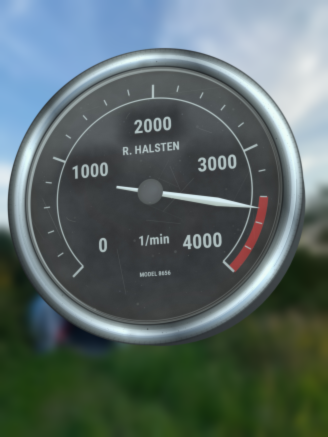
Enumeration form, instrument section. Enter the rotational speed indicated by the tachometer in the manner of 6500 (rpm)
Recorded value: 3500 (rpm)
